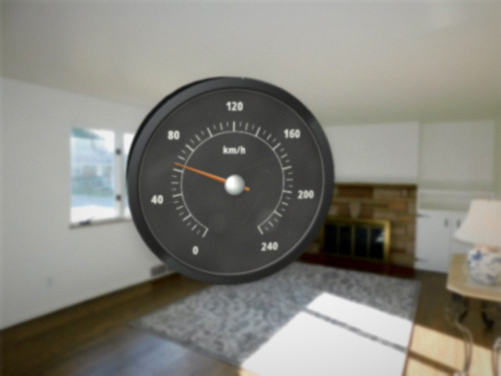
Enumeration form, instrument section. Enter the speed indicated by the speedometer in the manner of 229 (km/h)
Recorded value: 65 (km/h)
